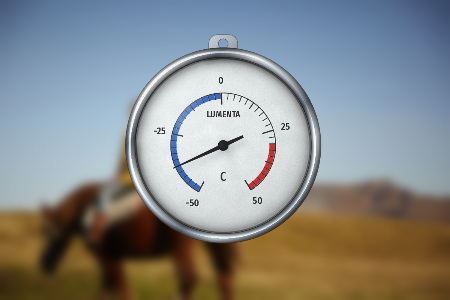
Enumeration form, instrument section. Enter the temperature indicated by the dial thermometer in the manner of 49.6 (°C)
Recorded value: -37.5 (°C)
